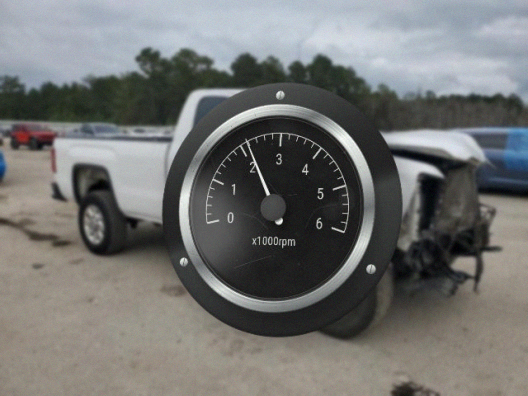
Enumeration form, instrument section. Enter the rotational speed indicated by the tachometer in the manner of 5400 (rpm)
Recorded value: 2200 (rpm)
